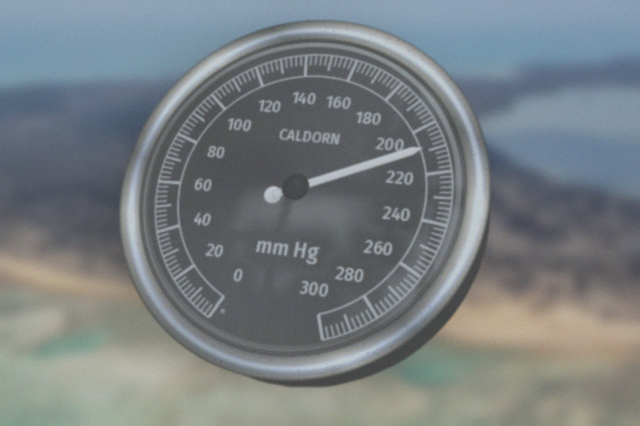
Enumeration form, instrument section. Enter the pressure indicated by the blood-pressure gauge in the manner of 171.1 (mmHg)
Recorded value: 210 (mmHg)
